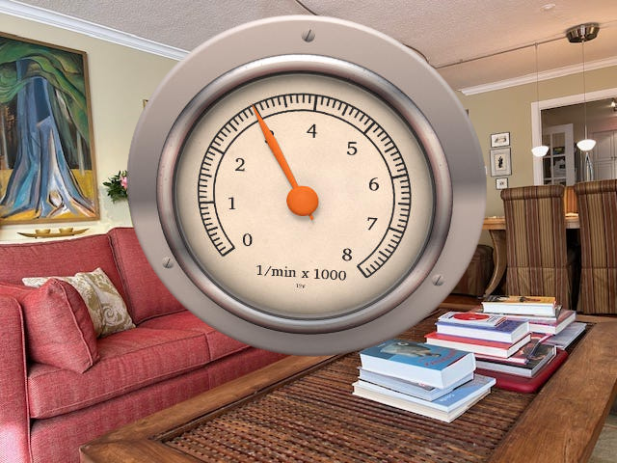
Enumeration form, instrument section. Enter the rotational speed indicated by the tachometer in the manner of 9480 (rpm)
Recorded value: 3000 (rpm)
